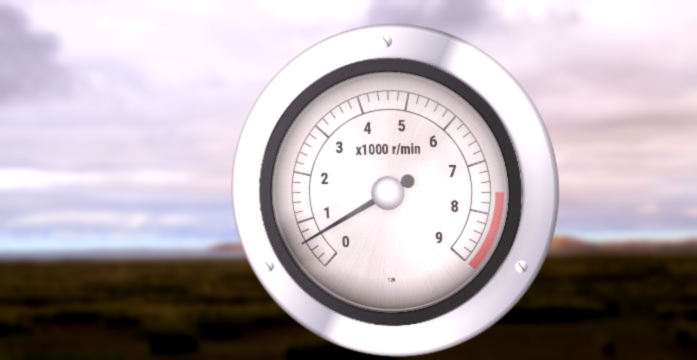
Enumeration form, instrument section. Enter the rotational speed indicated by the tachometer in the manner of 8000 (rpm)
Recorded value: 600 (rpm)
